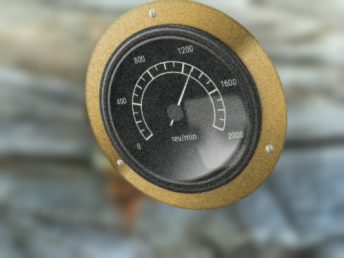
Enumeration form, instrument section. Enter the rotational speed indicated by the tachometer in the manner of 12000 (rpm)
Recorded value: 1300 (rpm)
